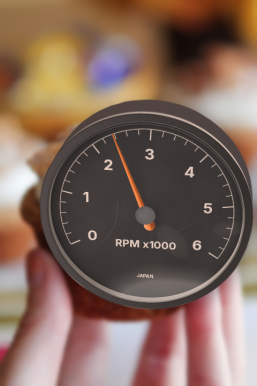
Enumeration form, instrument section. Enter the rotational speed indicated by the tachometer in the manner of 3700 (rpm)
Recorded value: 2400 (rpm)
